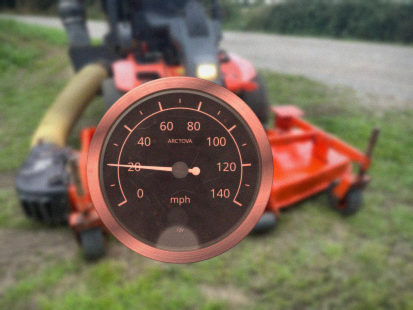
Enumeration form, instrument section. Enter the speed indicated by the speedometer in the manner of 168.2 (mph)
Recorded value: 20 (mph)
